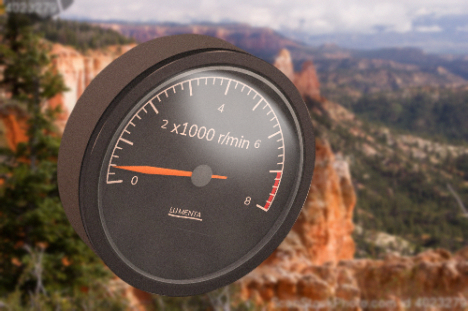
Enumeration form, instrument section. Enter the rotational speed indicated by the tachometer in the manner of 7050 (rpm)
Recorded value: 400 (rpm)
